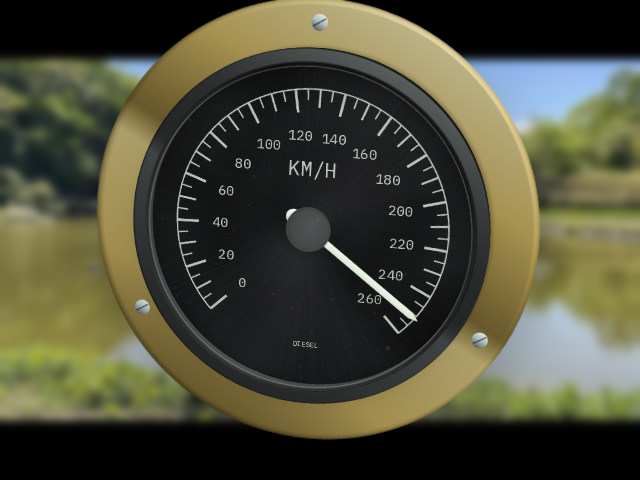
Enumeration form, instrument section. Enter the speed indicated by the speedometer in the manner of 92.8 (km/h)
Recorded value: 250 (km/h)
